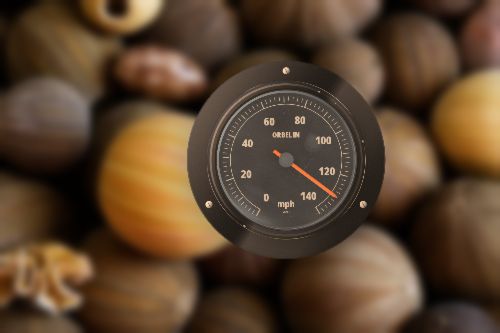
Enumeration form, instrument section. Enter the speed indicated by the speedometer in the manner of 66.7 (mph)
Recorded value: 130 (mph)
